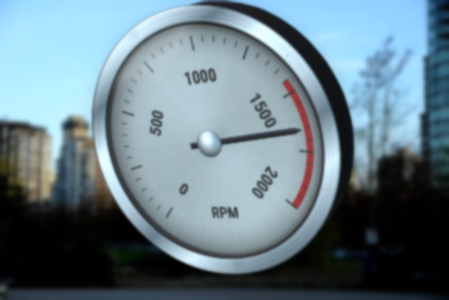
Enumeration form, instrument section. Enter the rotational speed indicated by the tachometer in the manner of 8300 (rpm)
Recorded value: 1650 (rpm)
